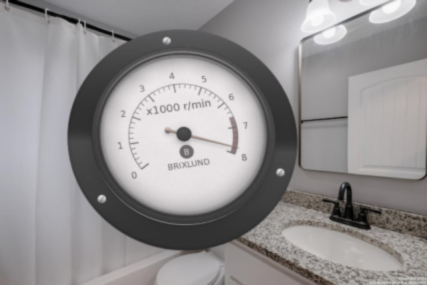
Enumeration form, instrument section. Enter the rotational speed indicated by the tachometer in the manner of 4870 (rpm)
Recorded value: 7800 (rpm)
